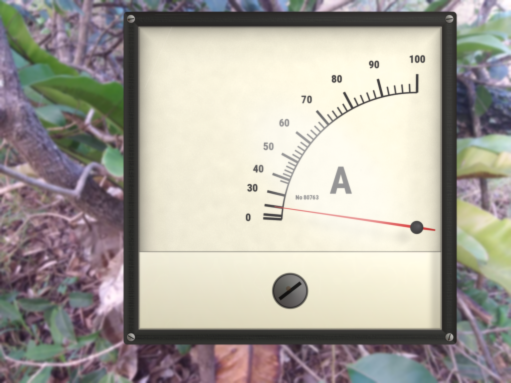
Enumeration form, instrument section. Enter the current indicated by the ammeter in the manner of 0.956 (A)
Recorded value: 20 (A)
